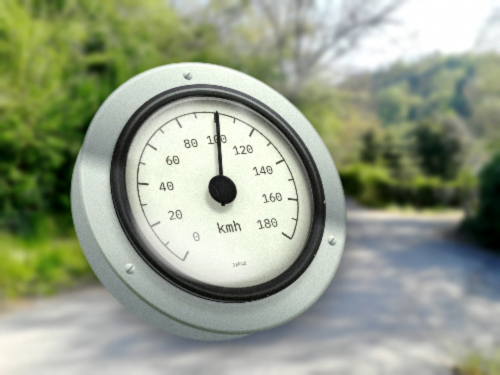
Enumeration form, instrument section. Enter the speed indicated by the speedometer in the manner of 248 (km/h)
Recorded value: 100 (km/h)
